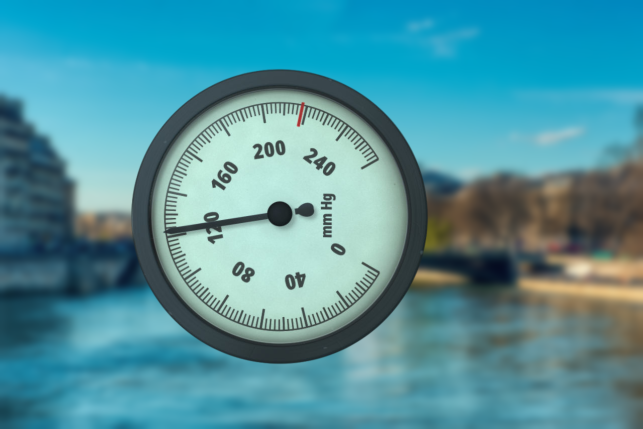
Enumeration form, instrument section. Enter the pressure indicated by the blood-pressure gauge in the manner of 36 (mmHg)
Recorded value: 122 (mmHg)
